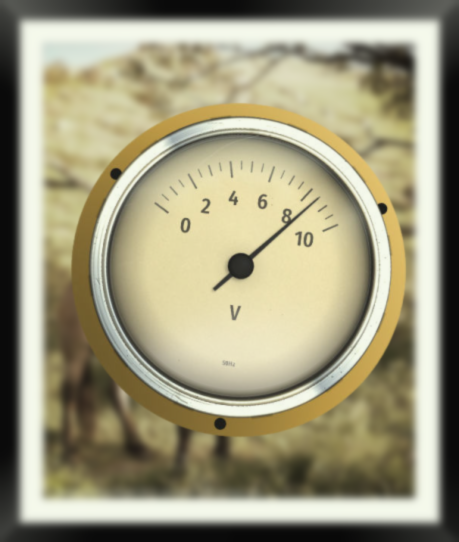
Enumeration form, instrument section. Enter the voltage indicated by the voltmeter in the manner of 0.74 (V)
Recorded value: 8.5 (V)
